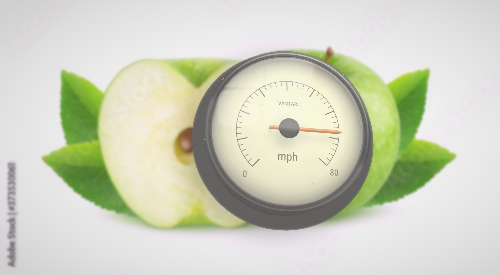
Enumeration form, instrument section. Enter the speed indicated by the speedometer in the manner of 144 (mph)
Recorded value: 68 (mph)
